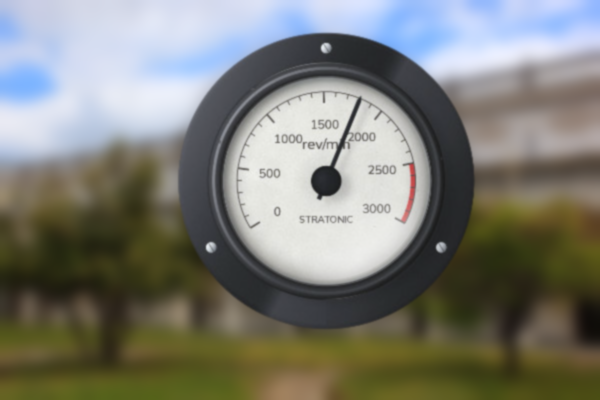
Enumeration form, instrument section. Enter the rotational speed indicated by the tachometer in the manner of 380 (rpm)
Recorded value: 1800 (rpm)
